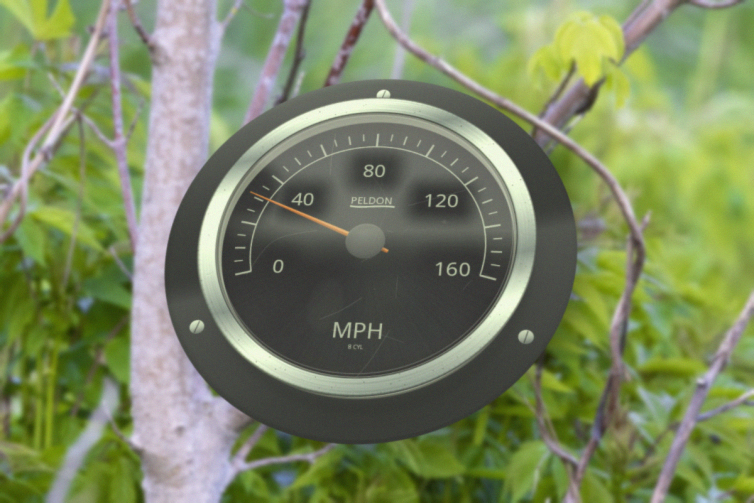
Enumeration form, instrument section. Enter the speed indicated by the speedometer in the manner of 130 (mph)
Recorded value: 30 (mph)
